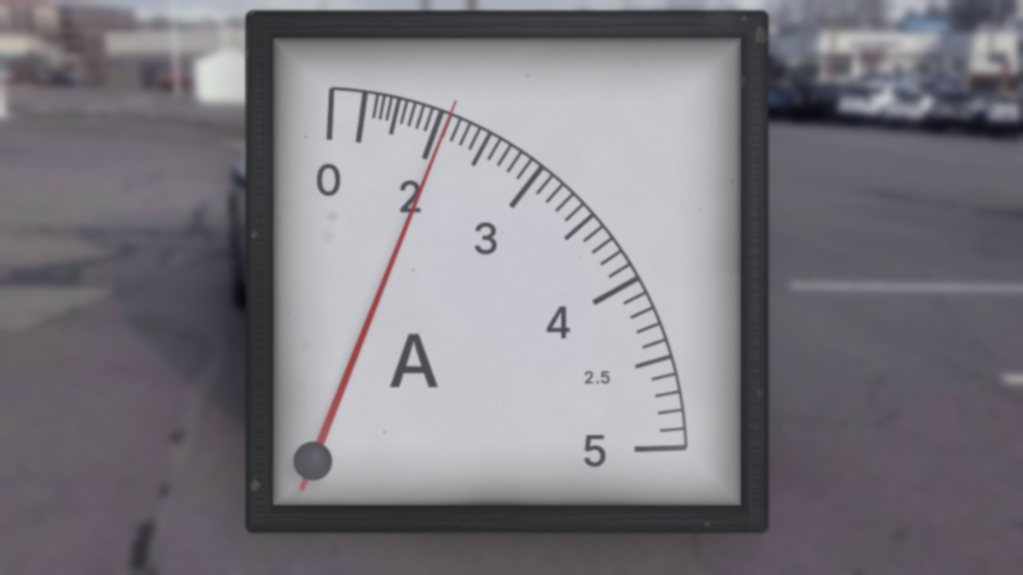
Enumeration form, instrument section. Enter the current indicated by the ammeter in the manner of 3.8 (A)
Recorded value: 2.1 (A)
